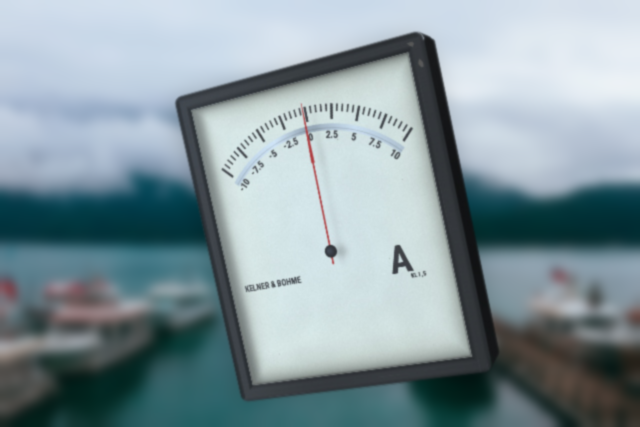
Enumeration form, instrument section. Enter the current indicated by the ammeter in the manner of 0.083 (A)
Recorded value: 0 (A)
